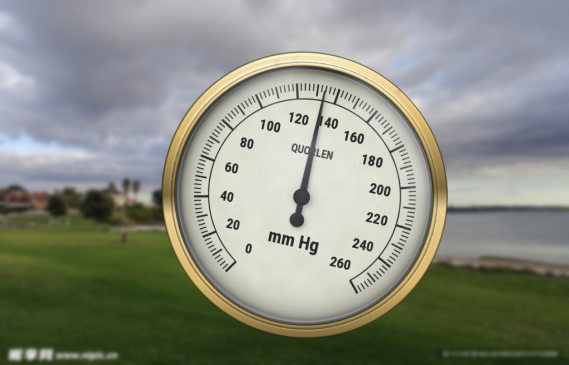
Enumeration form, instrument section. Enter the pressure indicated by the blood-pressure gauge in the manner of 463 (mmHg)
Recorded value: 134 (mmHg)
